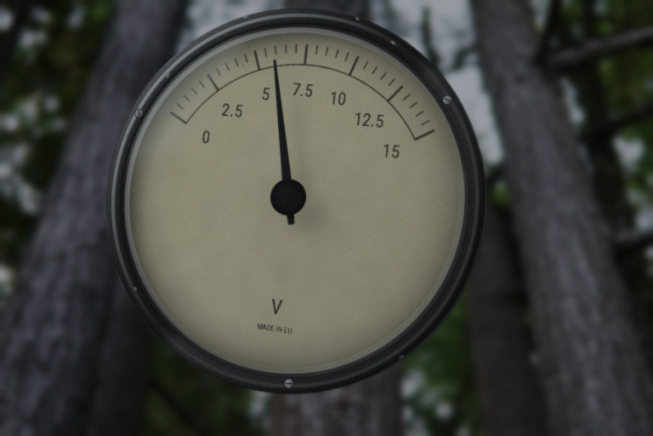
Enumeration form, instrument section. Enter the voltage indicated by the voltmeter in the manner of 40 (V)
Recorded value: 6 (V)
